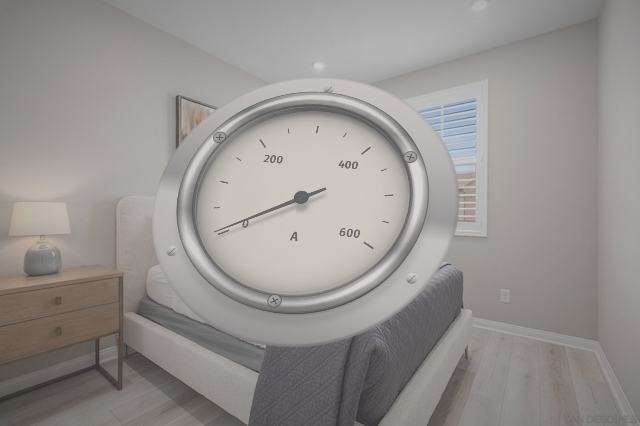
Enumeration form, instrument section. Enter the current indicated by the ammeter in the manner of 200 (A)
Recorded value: 0 (A)
